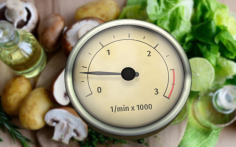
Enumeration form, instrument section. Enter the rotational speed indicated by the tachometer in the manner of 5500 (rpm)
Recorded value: 375 (rpm)
